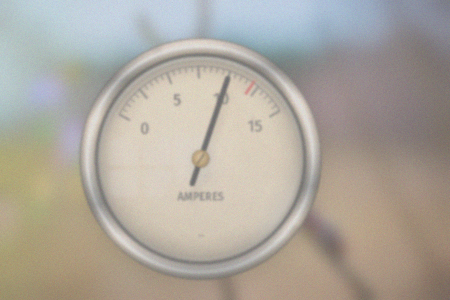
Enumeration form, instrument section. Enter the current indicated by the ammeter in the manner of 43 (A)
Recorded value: 10 (A)
